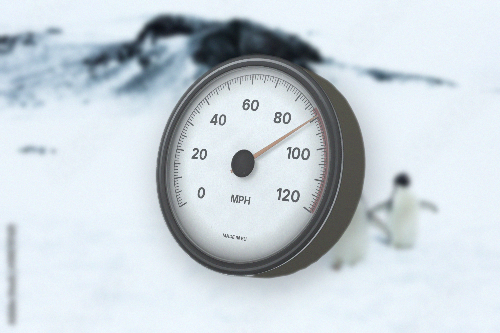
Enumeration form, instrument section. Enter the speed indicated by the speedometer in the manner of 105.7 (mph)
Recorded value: 90 (mph)
